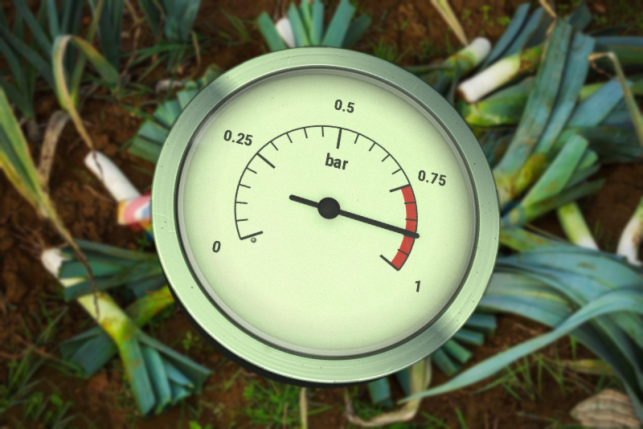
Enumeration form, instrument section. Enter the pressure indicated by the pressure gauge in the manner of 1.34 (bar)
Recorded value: 0.9 (bar)
